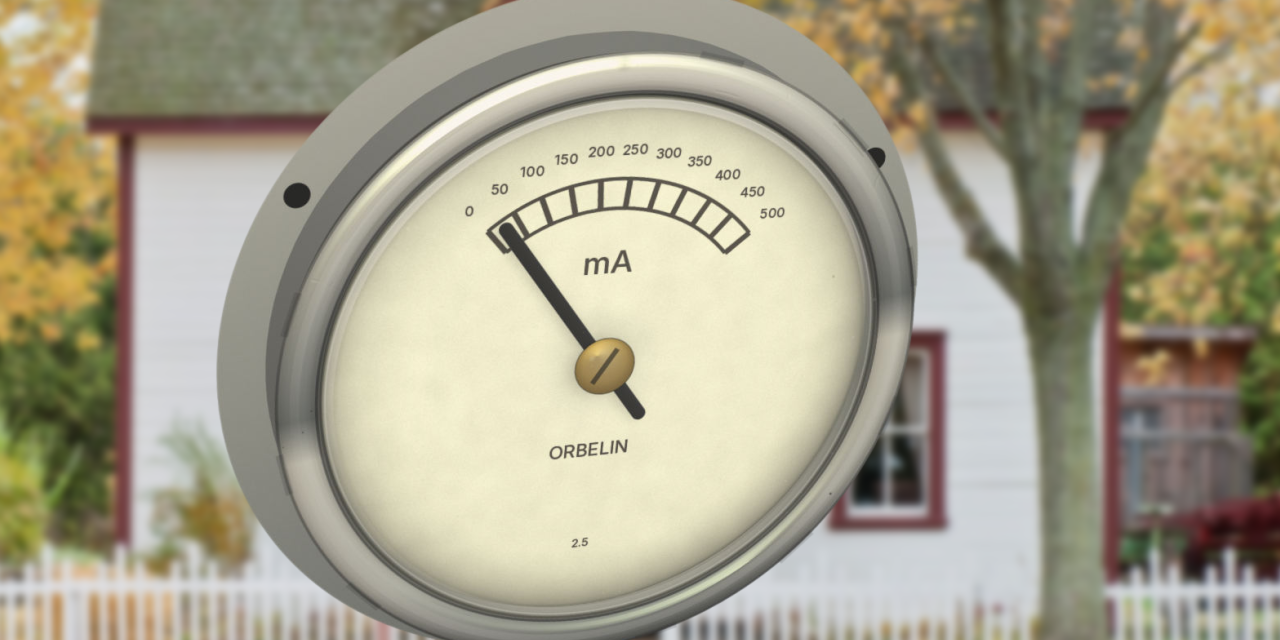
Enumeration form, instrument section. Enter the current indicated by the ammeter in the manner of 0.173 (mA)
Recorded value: 25 (mA)
